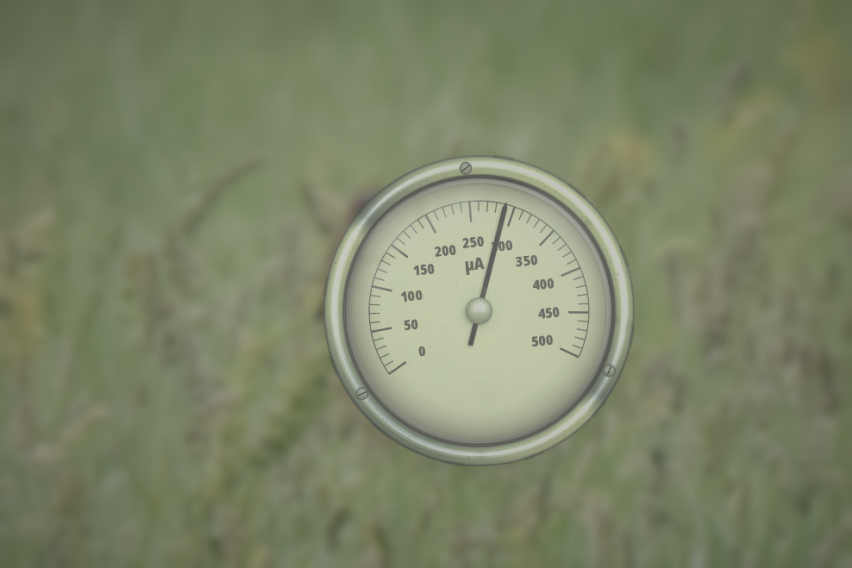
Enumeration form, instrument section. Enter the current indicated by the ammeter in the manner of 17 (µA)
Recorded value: 290 (µA)
